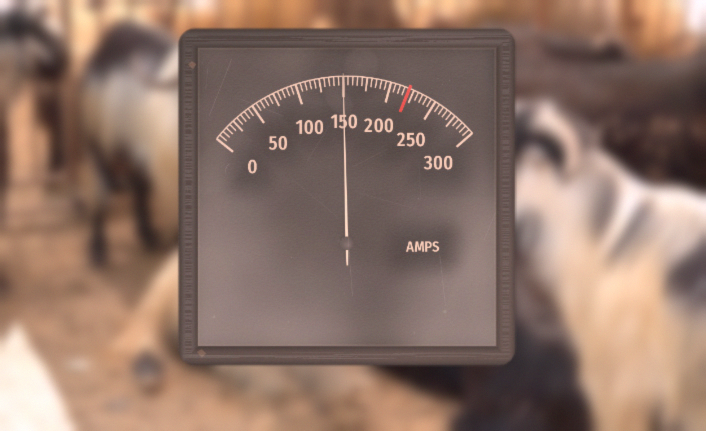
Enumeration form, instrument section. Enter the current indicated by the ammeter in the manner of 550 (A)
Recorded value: 150 (A)
